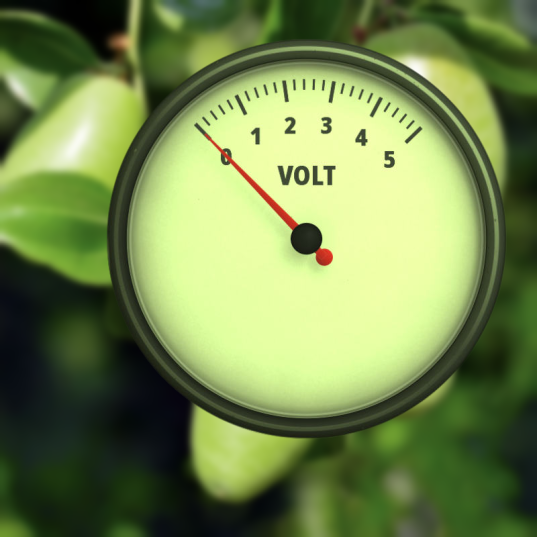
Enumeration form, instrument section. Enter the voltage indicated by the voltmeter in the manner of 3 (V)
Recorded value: 0 (V)
